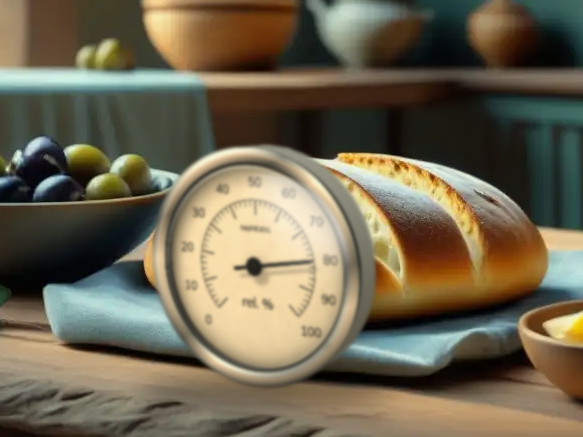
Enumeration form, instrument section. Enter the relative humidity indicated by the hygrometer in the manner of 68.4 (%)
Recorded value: 80 (%)
